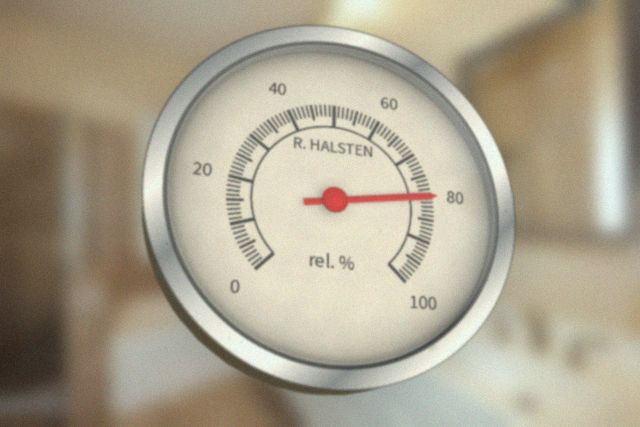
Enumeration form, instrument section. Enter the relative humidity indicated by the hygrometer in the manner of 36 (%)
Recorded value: 80 (%)
